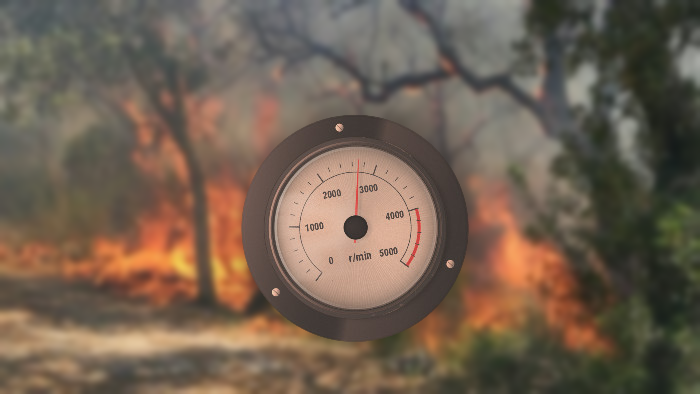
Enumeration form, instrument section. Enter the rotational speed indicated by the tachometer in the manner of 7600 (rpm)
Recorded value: 2700 (rpm)
